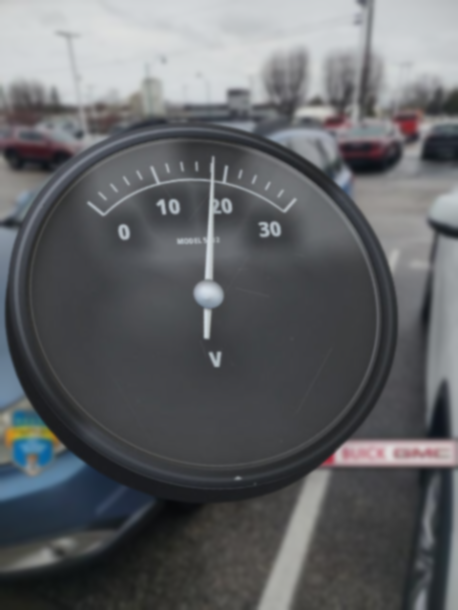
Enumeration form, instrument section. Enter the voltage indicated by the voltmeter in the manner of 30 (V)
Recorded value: 18 (V)
